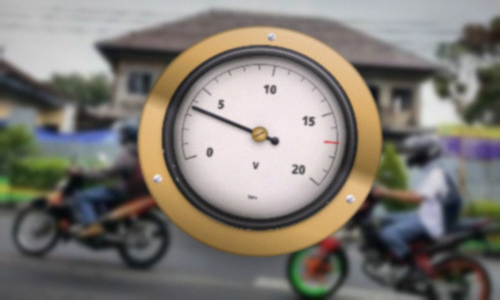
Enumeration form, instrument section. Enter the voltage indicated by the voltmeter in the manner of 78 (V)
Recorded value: 3.5 (V)
